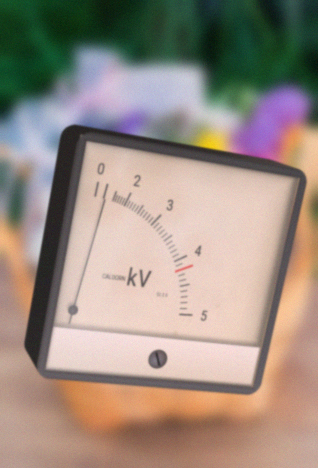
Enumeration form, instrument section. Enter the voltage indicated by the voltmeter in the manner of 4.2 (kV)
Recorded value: 1 (kV)
